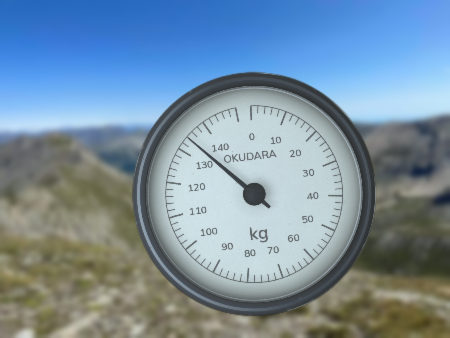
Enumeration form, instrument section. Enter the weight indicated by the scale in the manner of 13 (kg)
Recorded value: 134 (kg)
